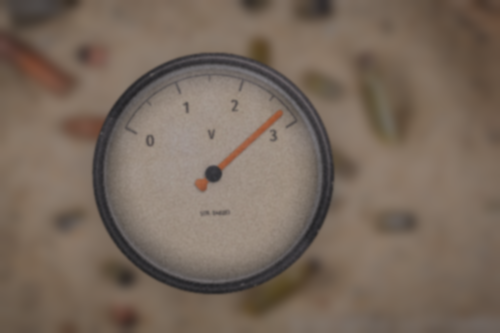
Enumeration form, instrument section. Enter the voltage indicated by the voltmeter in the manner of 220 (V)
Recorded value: 2.75 (V)
